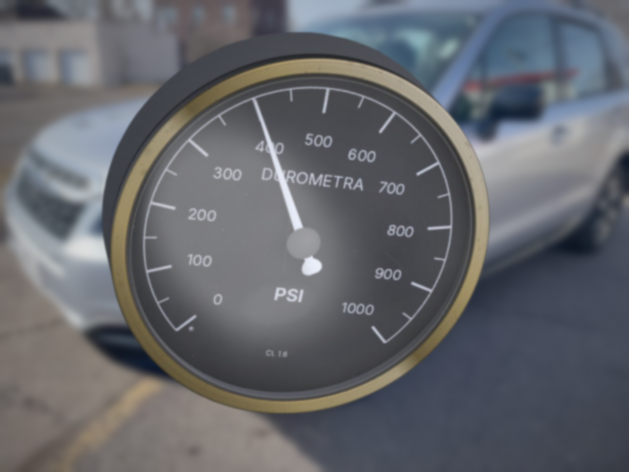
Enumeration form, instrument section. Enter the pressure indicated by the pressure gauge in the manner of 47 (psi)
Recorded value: 400 (psi)
